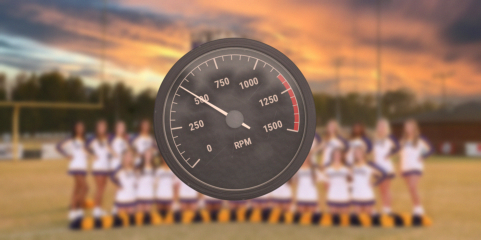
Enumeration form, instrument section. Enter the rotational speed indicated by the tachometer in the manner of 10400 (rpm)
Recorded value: 500 (rpm)
